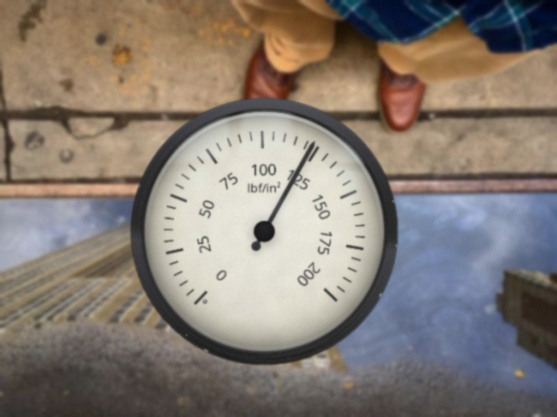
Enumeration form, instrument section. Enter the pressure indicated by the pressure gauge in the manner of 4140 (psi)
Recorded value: 122.5 (psi)
